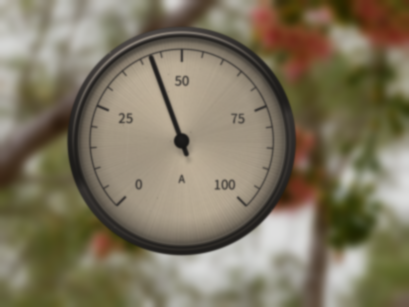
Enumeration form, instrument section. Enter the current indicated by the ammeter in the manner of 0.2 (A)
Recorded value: 42.5 (A)
